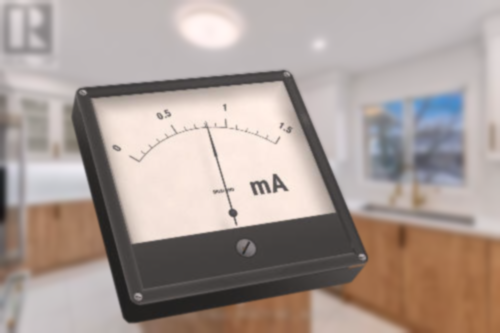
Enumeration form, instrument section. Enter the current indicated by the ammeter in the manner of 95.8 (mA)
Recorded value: 0.8 (mA)
